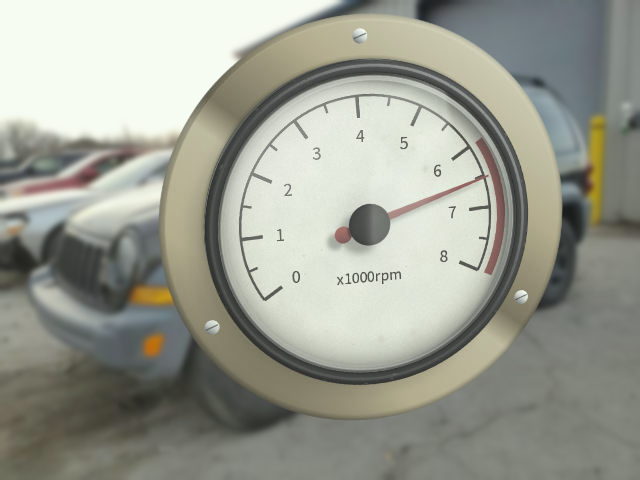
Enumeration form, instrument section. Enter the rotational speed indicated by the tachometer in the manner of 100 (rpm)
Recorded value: 6500 (rpm)
